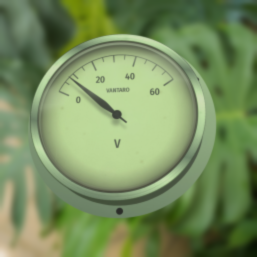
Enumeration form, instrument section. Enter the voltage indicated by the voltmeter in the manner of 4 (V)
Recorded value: 7.5 (V)
